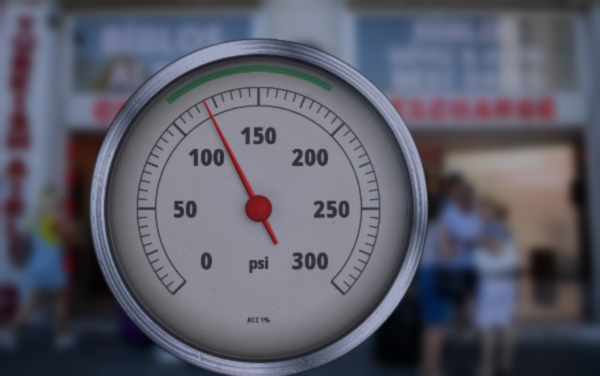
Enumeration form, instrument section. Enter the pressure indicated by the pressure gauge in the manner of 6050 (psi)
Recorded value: 120 (psi)
